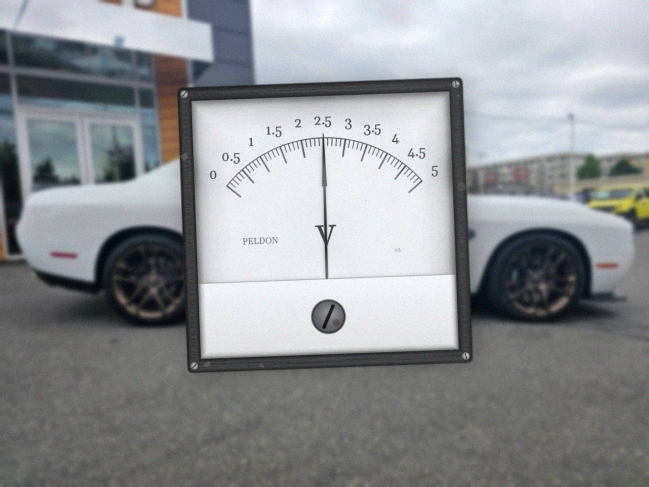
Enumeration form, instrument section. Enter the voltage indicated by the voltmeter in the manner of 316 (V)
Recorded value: 2.5 (V)
